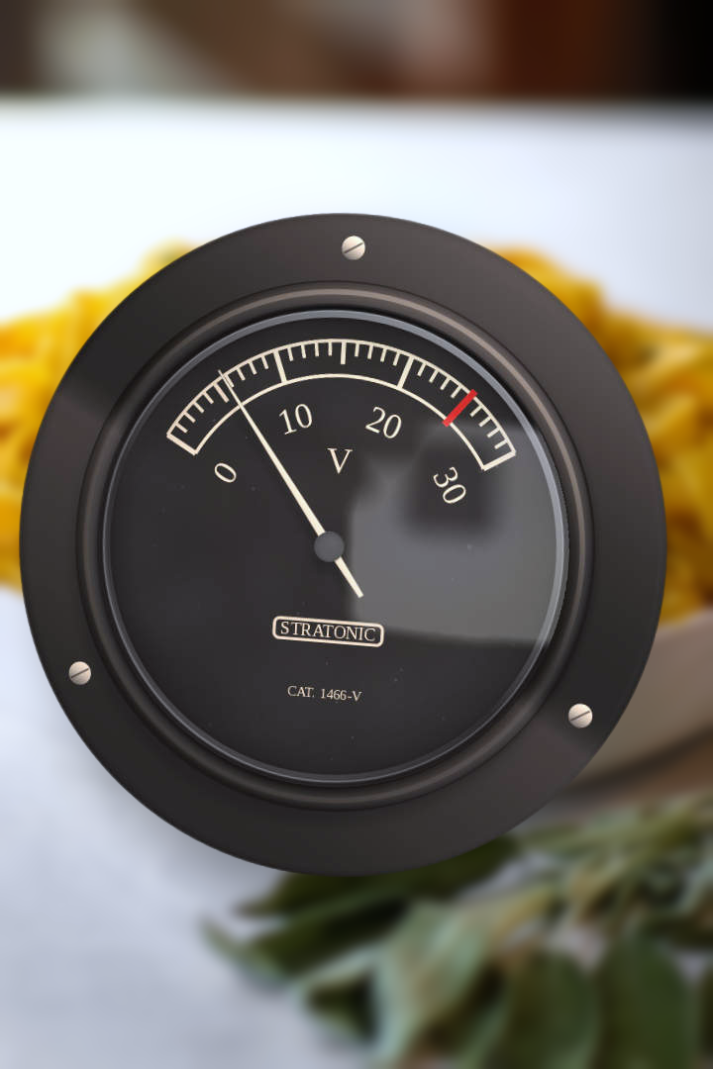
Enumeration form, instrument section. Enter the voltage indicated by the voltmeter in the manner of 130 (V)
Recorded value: 6 (V)
